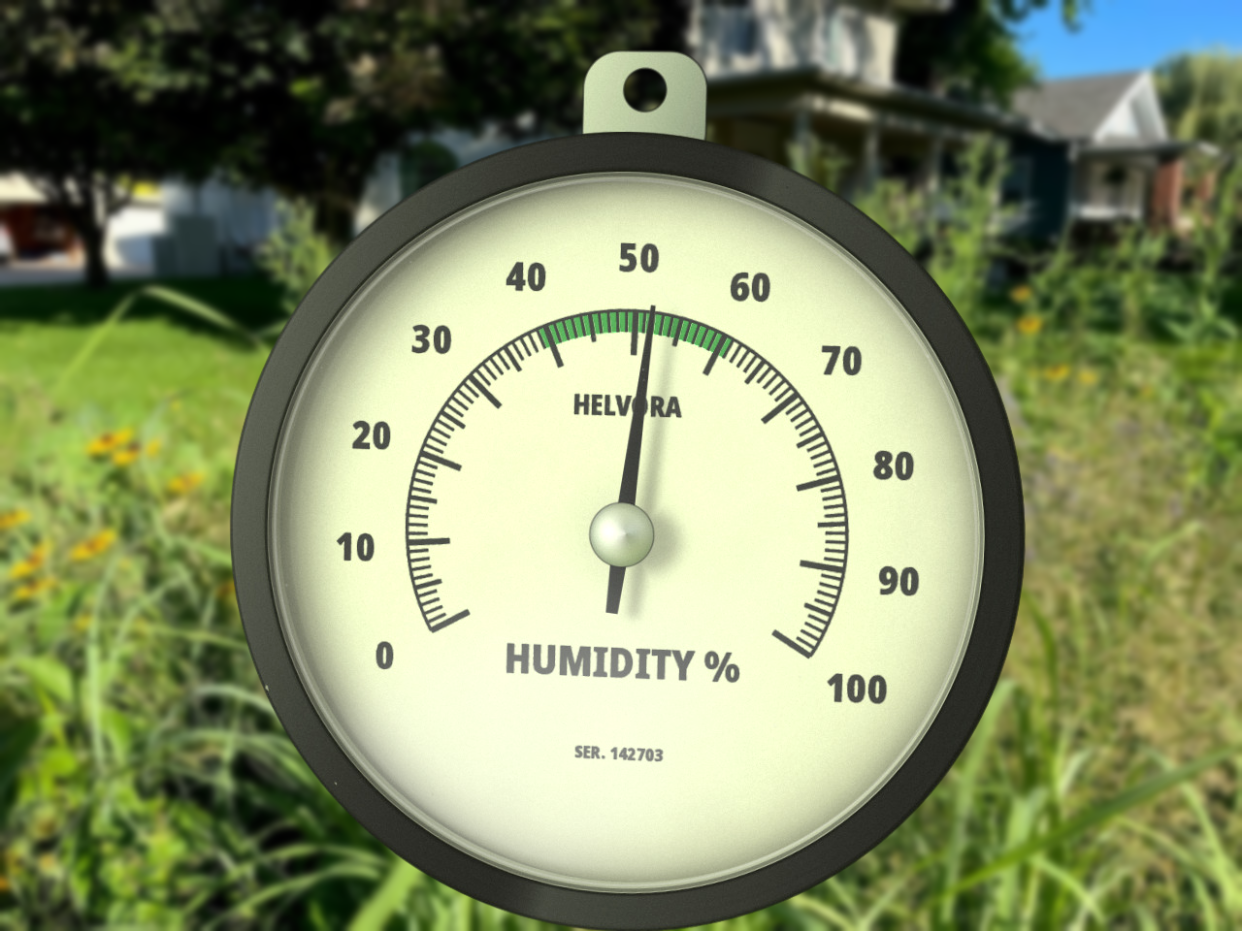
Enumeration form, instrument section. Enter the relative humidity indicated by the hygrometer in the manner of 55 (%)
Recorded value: 52 (%)
